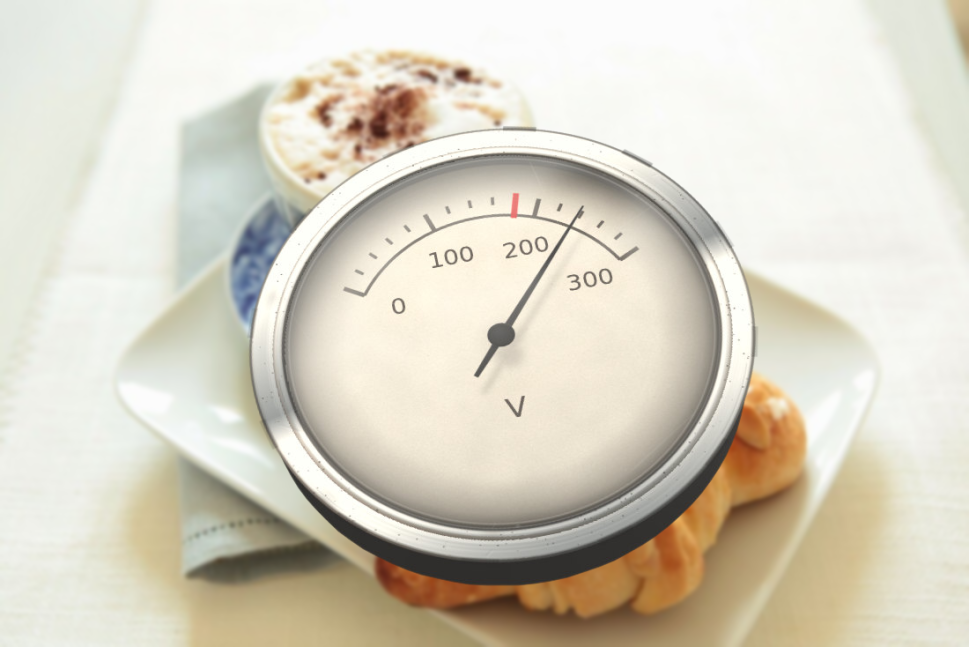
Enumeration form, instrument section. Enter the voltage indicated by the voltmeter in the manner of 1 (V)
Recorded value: 240 (V)
